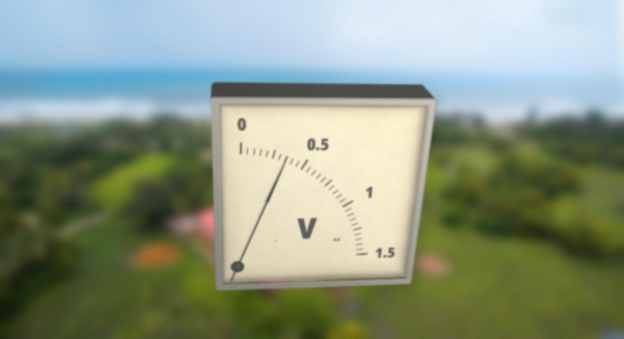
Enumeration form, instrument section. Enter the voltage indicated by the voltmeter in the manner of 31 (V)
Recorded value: 0.35 (V)
